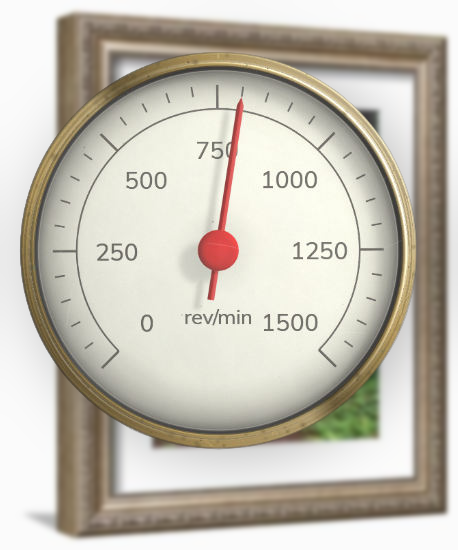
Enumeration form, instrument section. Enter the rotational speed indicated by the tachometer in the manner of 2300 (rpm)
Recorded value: 800 (rpm)
